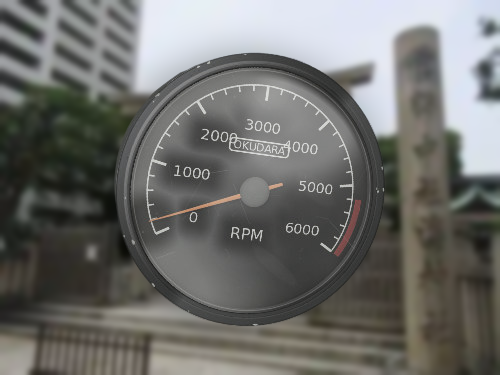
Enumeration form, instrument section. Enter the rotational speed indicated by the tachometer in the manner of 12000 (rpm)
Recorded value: 200 (rpm)
